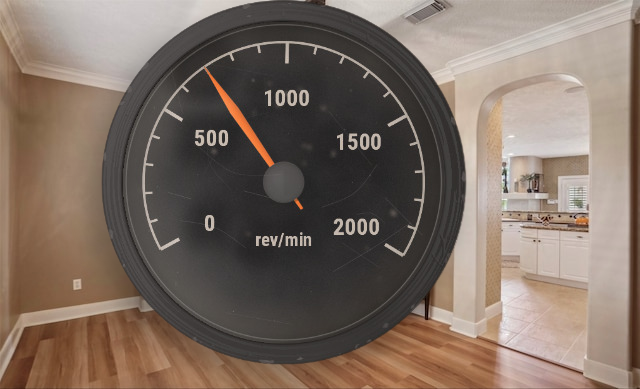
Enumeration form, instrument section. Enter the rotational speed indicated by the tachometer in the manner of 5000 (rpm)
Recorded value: 700 (rpm)
